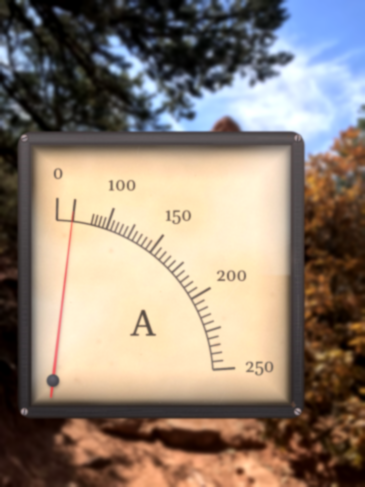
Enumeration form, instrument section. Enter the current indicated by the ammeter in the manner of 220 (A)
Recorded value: 50 (A)
